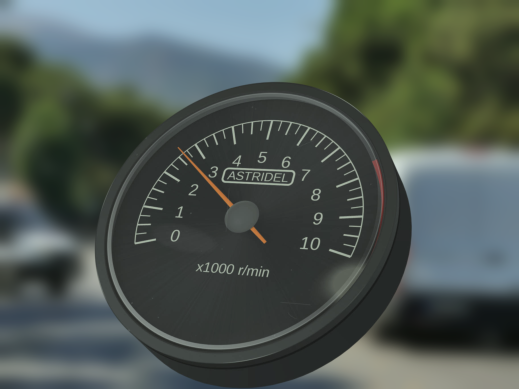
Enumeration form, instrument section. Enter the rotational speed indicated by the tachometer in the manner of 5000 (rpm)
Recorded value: 2625 (rpm)
